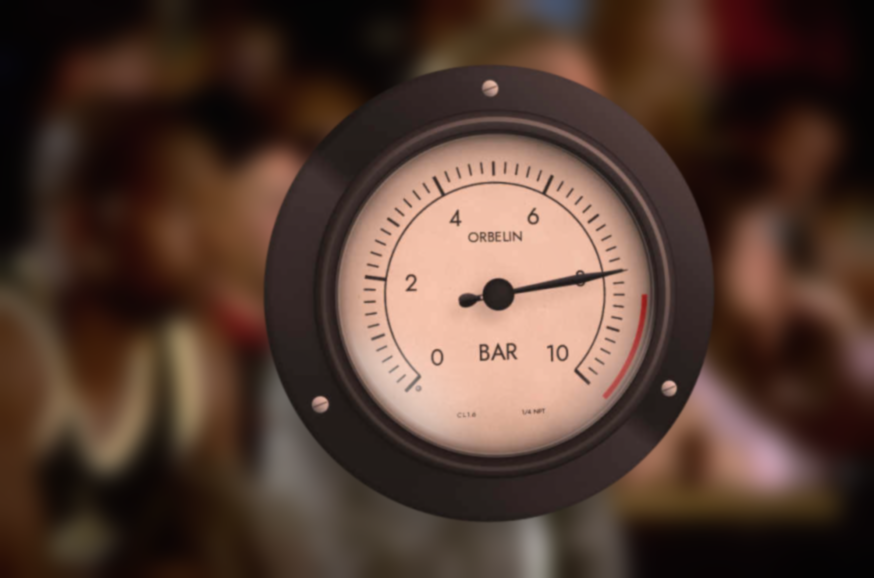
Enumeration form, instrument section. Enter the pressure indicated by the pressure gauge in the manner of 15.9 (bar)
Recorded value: 8 (bar)
